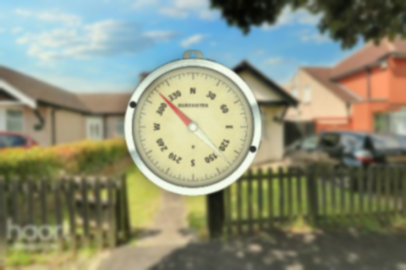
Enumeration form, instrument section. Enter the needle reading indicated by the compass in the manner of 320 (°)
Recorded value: 315 (°)
